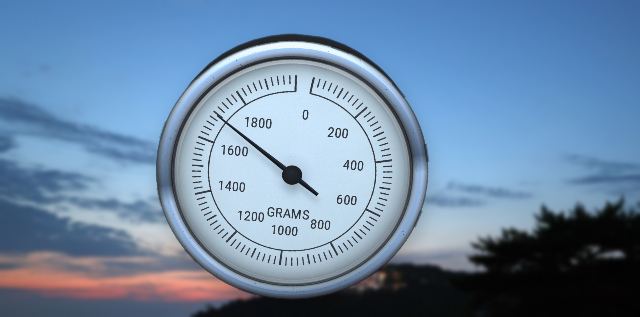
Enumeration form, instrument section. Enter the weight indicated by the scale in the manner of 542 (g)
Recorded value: 1700 (g)
